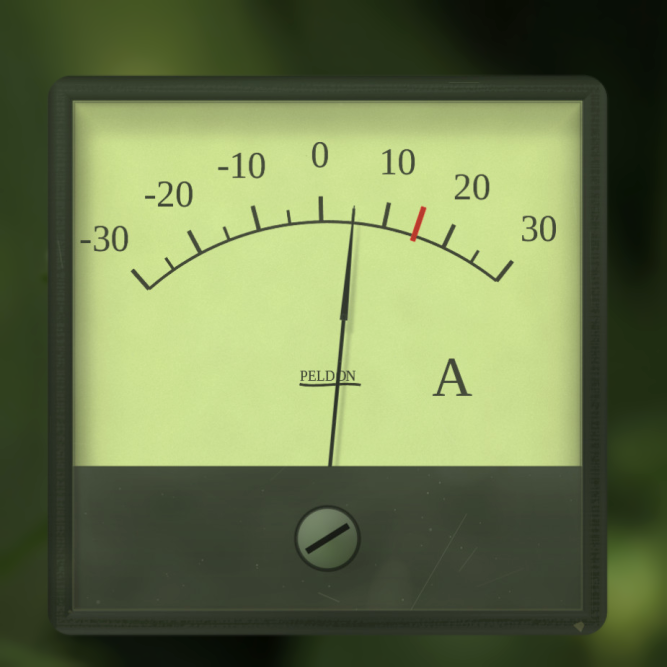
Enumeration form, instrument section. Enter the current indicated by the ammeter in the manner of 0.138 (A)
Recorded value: 5 (A)
